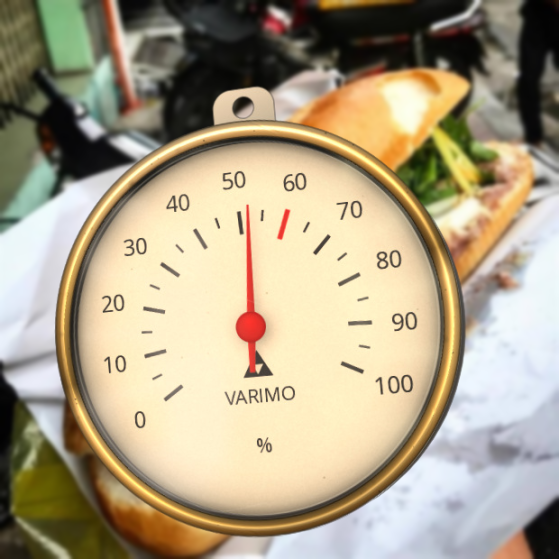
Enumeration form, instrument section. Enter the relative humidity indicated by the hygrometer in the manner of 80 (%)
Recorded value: 52.5 (%)
